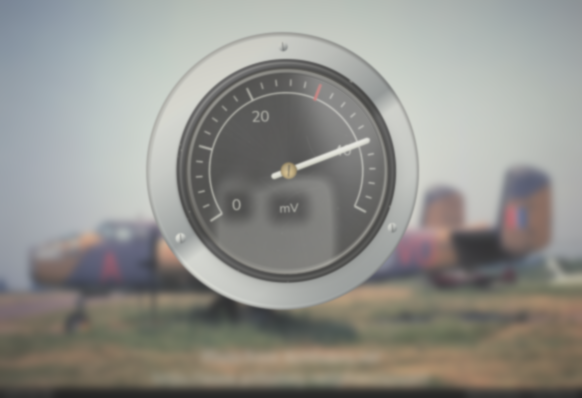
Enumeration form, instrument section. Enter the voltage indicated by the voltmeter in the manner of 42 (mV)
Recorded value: 40 (mV)
